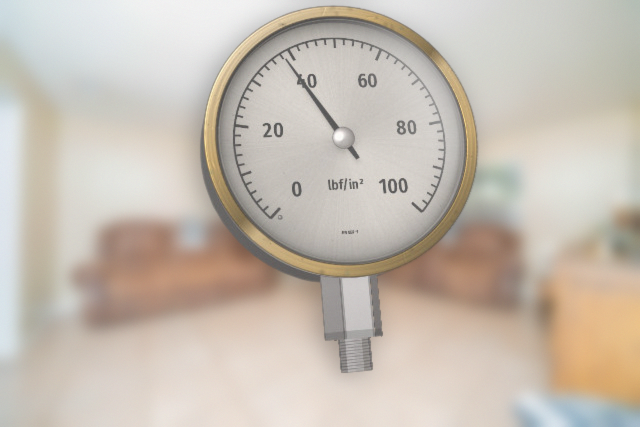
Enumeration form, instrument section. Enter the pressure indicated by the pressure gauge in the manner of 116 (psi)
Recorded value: 38 (psi)
